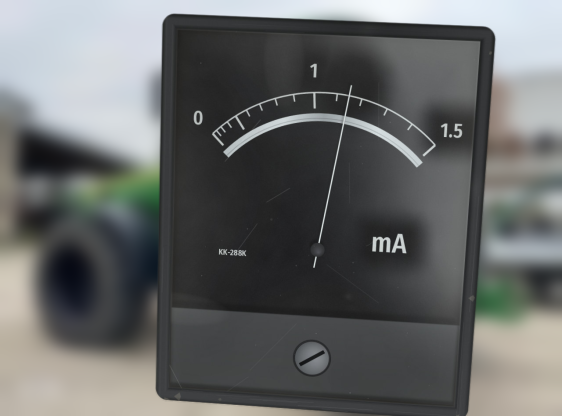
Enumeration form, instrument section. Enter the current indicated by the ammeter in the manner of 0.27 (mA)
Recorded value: 1.15 (mA)
